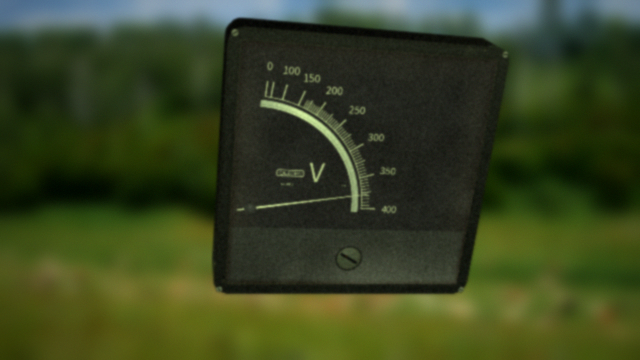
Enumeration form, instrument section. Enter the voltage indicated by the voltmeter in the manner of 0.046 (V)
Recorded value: 375 (V)
